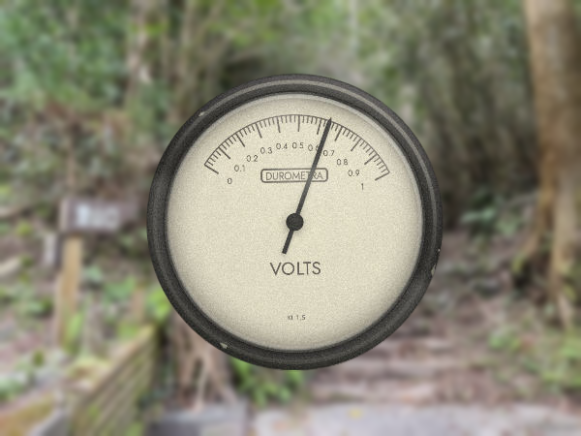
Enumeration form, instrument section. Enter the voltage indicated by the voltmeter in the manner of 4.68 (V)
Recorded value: 0.64 (V)
